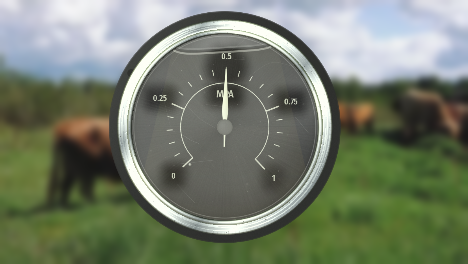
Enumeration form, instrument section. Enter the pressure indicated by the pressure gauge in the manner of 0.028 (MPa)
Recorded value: 0.5 (MPa)
